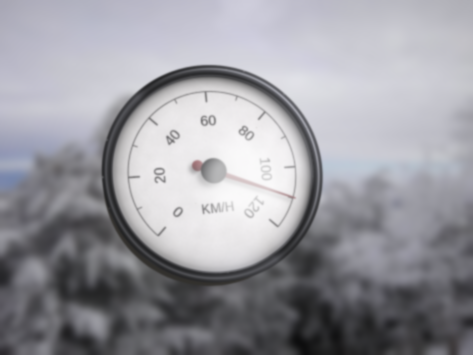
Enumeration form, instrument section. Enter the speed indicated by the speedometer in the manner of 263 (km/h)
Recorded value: 110 (km/h)
